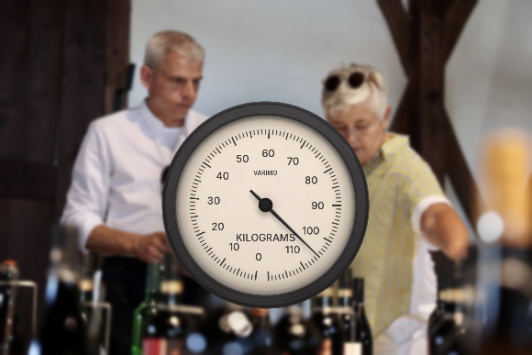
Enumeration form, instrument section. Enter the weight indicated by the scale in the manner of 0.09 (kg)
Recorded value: 105 (kg)
